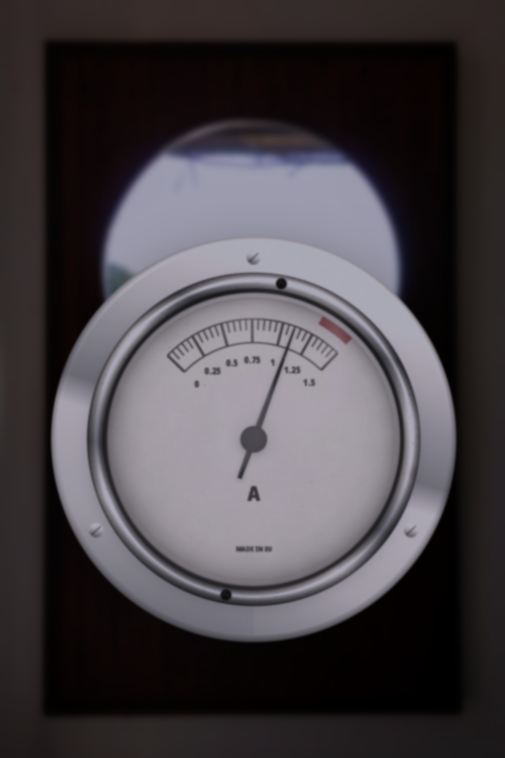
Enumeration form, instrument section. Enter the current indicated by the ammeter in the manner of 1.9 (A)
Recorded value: 1.1 (A)
